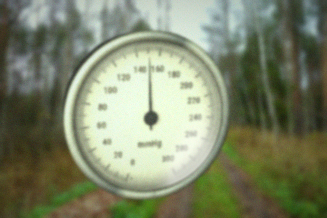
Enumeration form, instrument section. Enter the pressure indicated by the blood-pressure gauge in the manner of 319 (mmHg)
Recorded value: 150 (mmHg)
